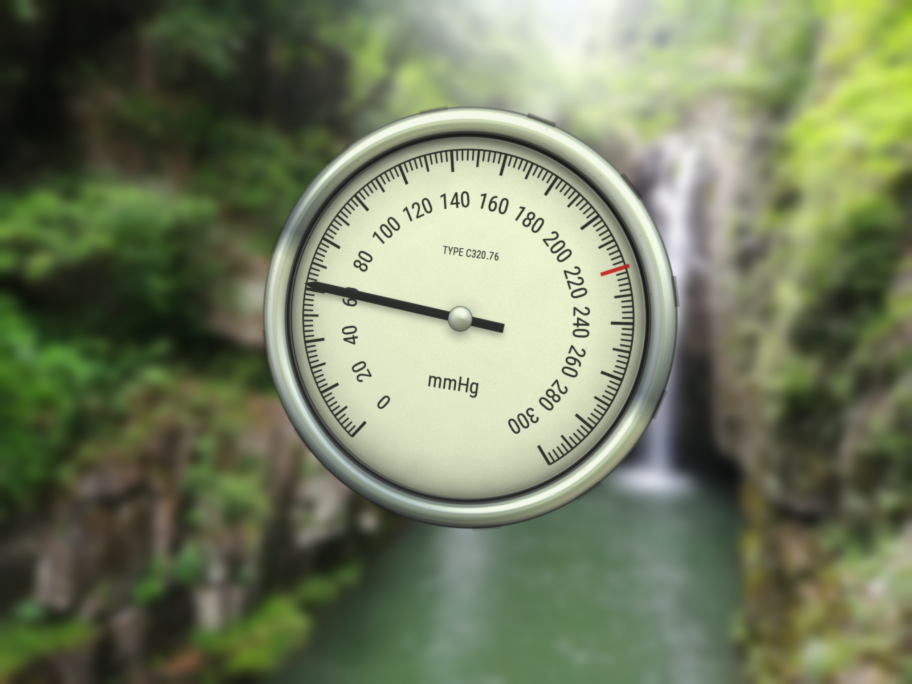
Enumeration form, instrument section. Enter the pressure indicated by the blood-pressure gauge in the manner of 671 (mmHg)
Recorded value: 62 (mmHg)
